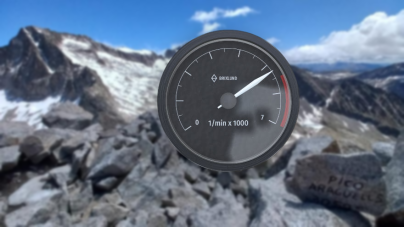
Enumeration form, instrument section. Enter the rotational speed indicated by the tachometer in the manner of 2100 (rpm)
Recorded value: 5250 (rpm)
